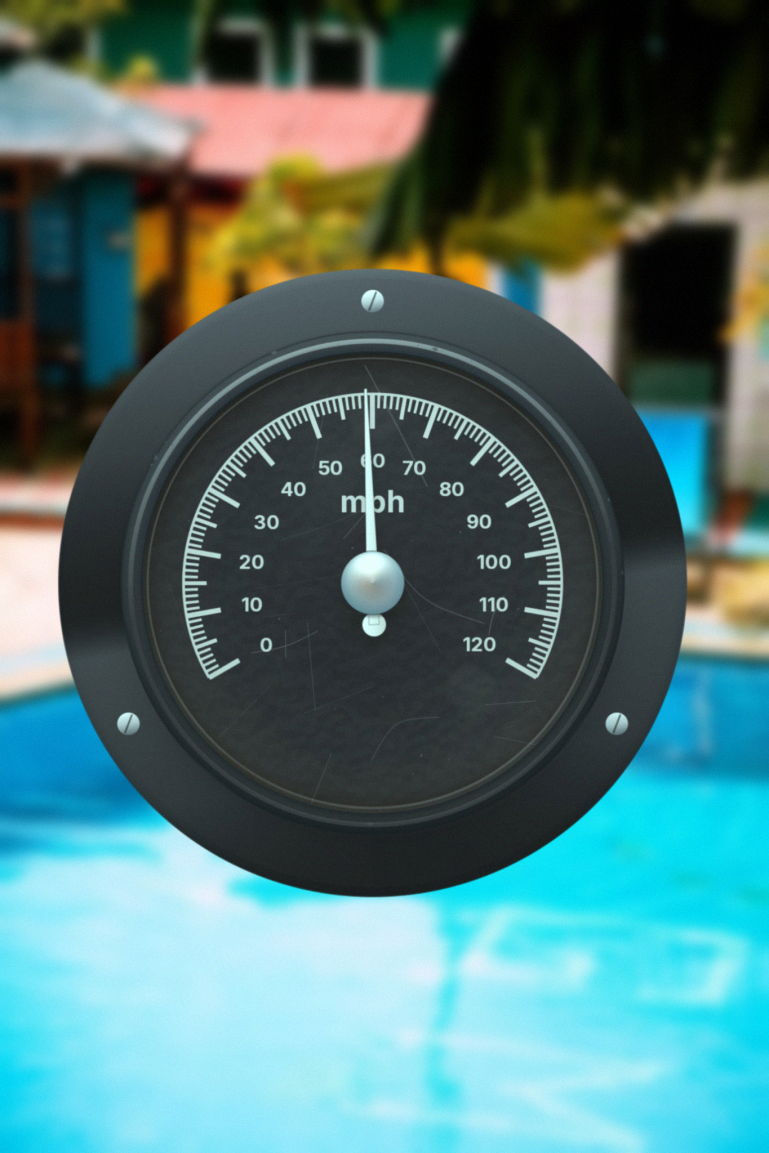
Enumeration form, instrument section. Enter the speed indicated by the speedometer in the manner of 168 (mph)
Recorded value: 59 (mph)
